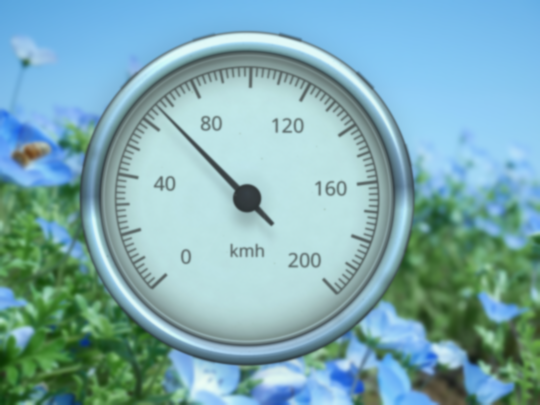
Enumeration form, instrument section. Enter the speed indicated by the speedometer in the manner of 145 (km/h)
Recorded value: 66 (km/h)
